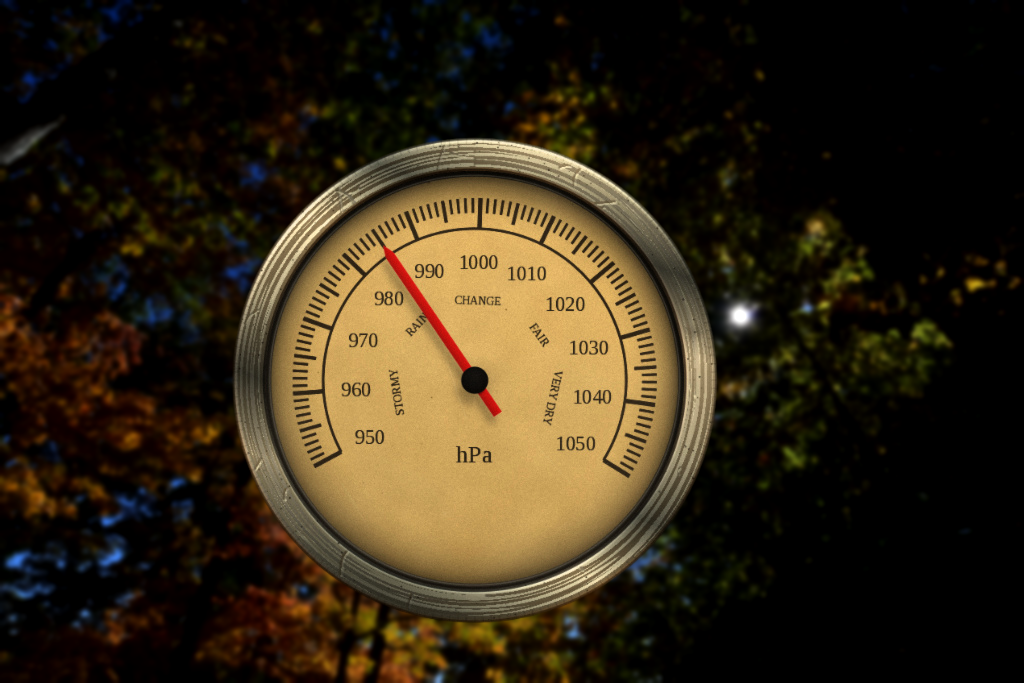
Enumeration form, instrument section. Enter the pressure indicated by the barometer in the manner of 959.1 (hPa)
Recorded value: 985 (hPa)
